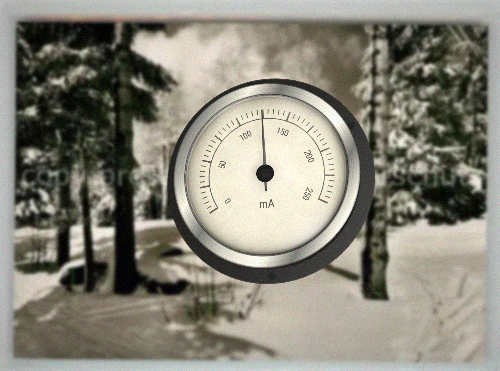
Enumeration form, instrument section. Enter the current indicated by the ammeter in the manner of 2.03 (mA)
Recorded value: 125 (mA)
